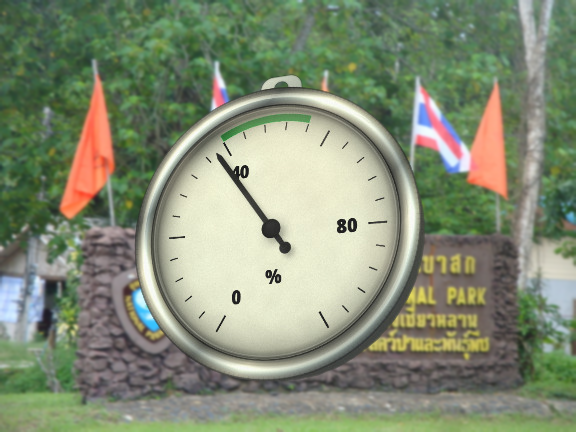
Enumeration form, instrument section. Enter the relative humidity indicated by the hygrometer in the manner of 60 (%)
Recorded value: 38 (%)
